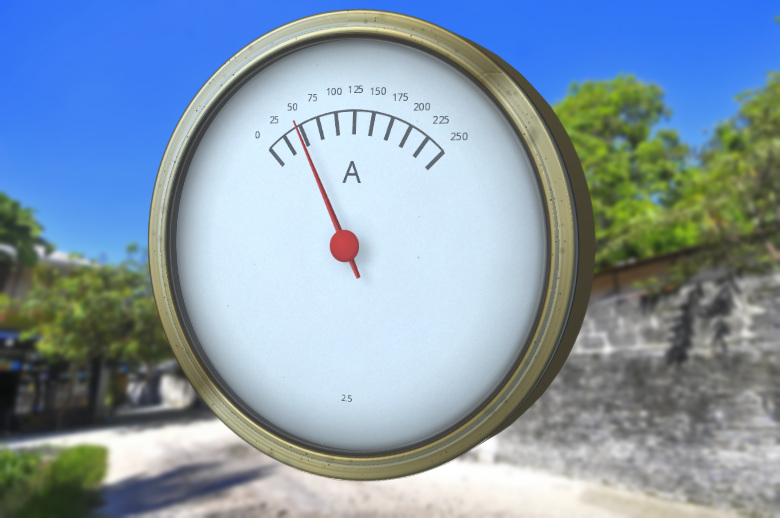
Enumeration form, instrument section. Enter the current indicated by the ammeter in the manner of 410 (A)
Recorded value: 50 (A)
